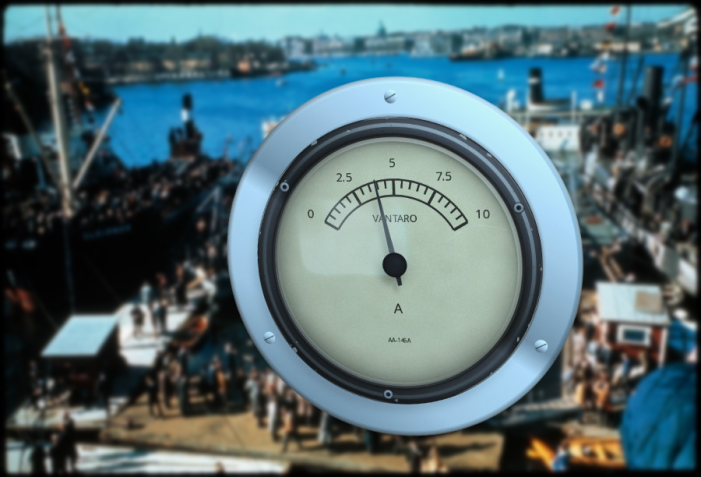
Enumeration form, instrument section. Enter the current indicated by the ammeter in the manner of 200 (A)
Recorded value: 4 (A)
